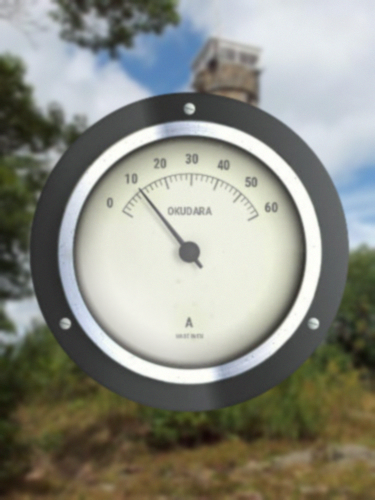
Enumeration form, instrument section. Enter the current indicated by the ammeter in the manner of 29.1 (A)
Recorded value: 10 (A)
